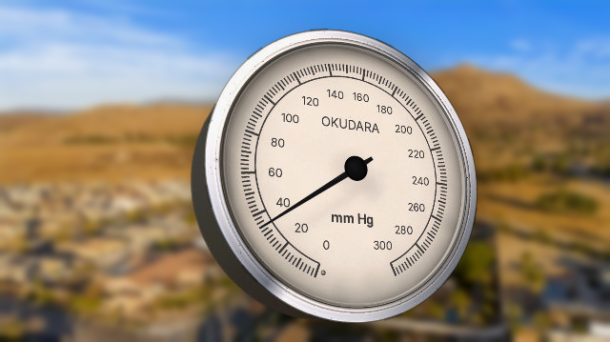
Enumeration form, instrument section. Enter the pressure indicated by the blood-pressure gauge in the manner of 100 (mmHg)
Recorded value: 34 (mmHg)
